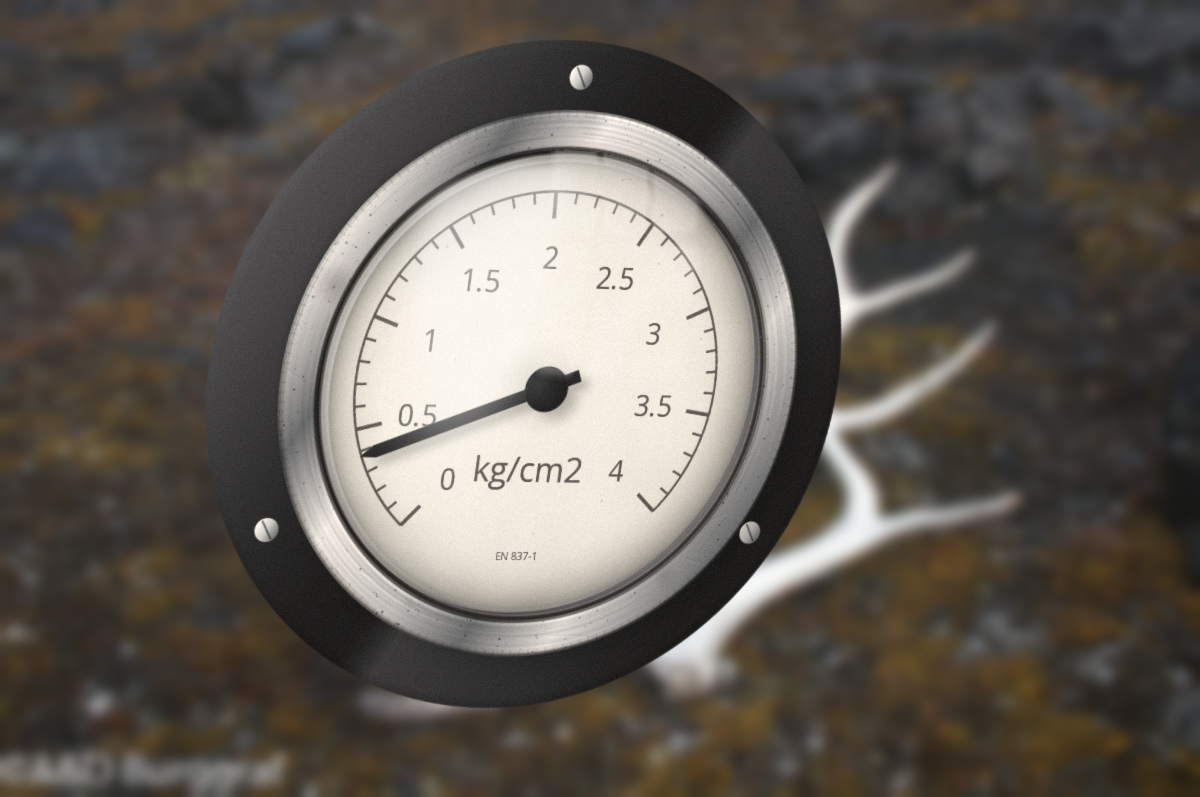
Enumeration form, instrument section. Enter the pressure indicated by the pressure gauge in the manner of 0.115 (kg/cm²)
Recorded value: 0.4 (kg/cm²)
